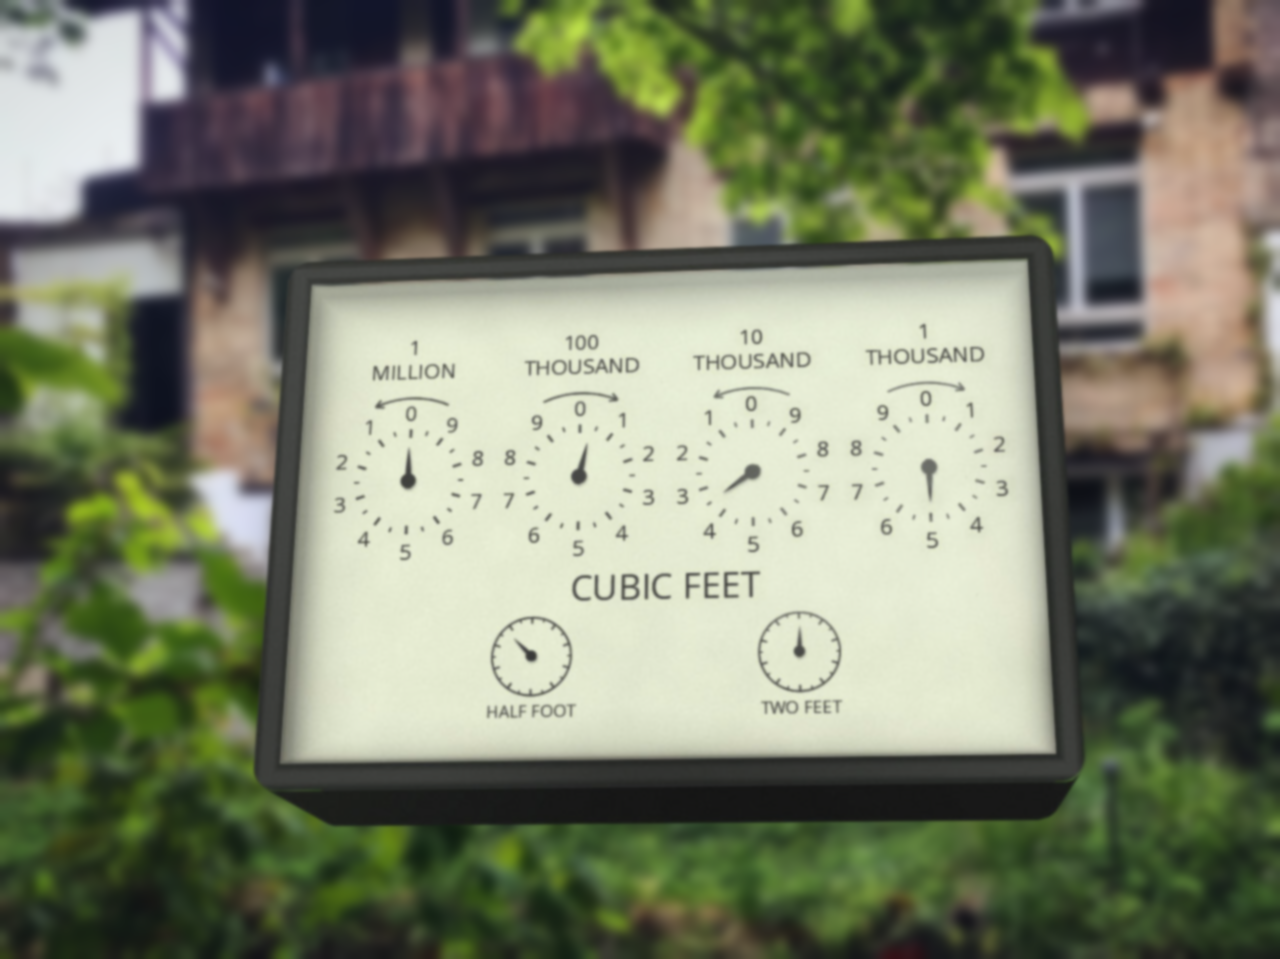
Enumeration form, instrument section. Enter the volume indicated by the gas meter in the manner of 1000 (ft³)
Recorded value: 3500 (ft³)
